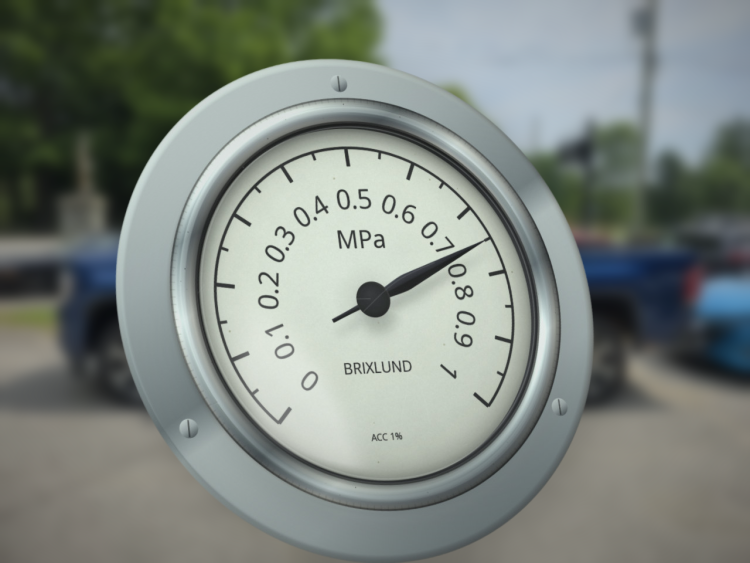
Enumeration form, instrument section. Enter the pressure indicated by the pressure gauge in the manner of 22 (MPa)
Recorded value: 0.75 (MPa)
